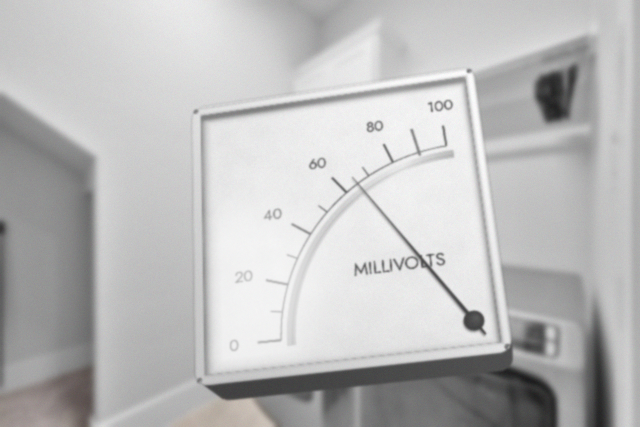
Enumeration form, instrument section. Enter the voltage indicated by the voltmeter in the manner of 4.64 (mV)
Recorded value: 65 (mV)
